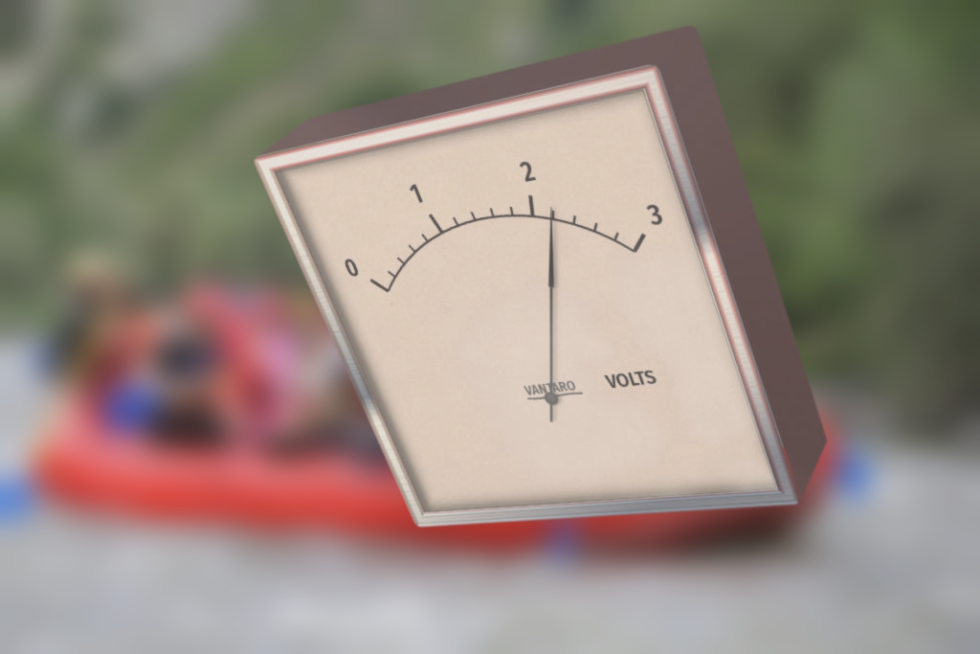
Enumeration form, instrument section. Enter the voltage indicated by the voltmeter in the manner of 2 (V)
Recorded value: 2.2 (V)
